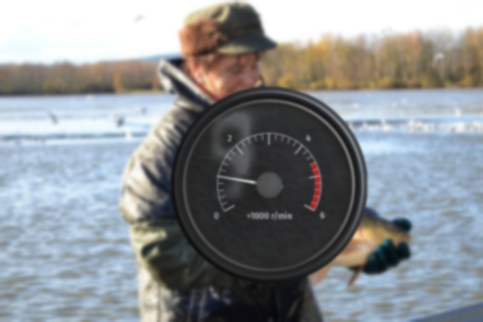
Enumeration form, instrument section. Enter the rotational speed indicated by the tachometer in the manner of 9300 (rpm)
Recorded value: 1000 (rpm)
